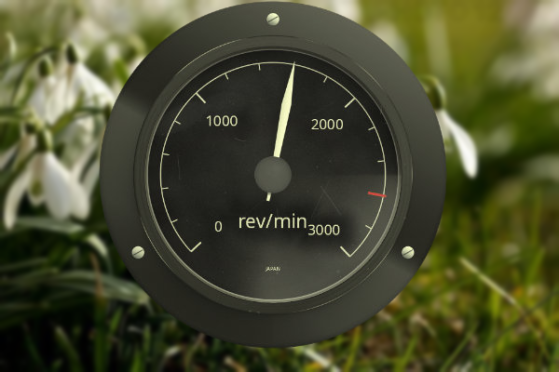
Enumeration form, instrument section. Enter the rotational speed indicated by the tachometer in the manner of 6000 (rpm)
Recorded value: 1600 (rpm)
